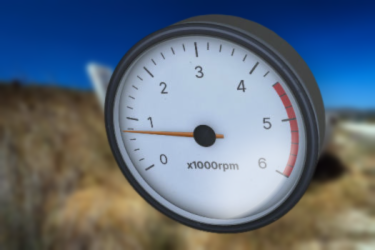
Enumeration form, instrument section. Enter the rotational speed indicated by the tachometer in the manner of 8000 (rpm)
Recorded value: 800 (rpm)
